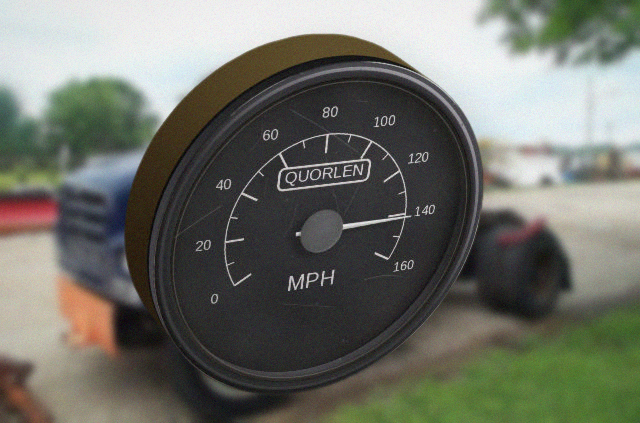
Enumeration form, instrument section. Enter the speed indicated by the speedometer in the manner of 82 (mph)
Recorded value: 140 (mph)
